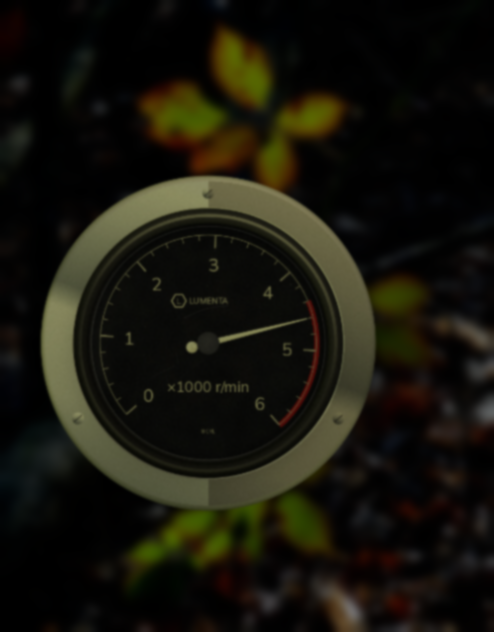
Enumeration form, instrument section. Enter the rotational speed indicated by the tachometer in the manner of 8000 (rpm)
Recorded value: 4600 (rpm)
